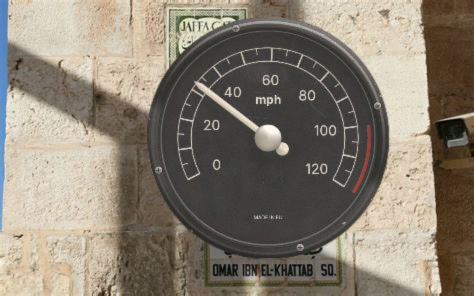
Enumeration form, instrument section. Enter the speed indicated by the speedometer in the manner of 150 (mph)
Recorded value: 32.5 (mph)
